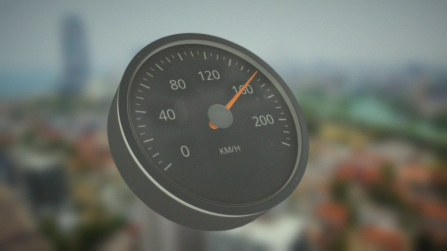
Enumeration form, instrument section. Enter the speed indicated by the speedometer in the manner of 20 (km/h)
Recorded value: 160 (km/h)
